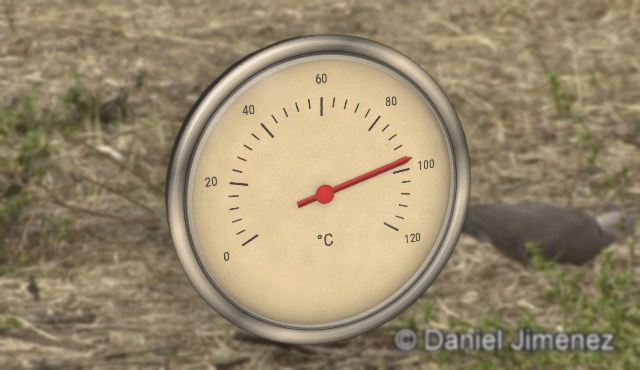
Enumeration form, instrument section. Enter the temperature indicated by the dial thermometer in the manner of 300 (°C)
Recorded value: 96 (°C)
